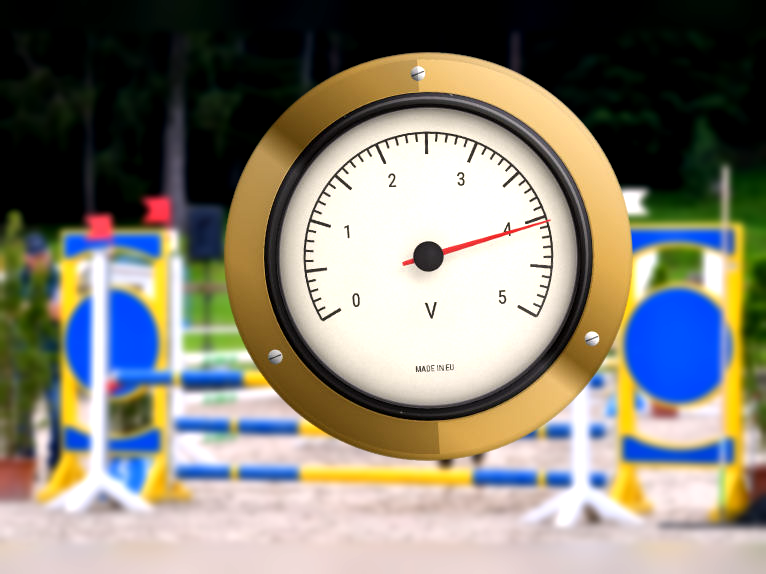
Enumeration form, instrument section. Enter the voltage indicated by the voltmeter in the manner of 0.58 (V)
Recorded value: 4.05 (V)
